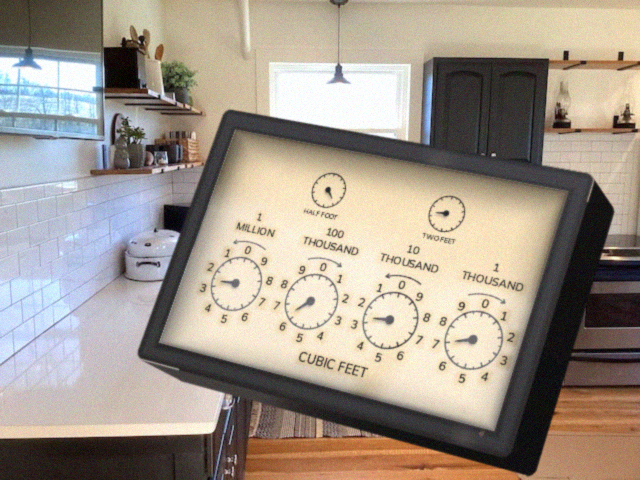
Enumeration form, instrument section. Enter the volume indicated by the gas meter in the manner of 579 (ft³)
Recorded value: 262700 (ft³)
